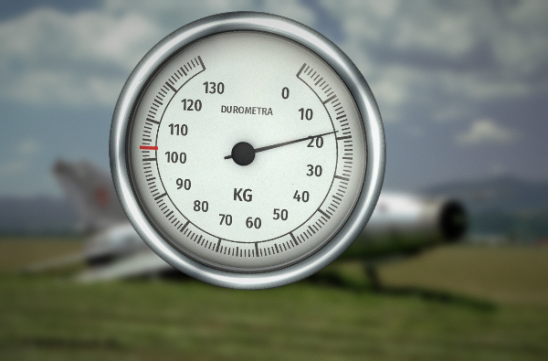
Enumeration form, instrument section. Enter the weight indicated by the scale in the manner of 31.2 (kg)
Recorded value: 18 (kg)
